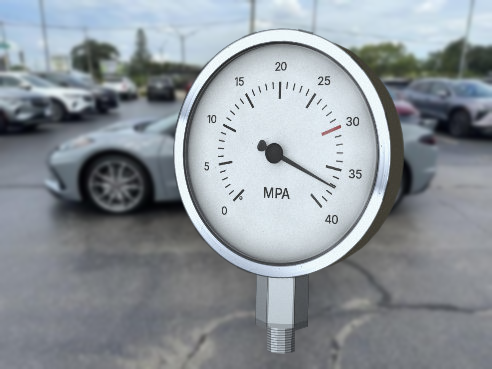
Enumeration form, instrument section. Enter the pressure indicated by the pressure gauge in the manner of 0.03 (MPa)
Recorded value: 37 (MPa)
